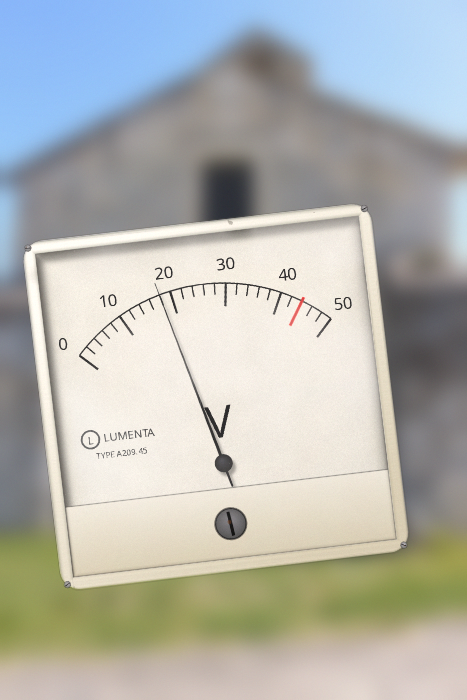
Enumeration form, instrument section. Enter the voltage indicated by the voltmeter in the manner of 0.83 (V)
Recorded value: 18 (V)
